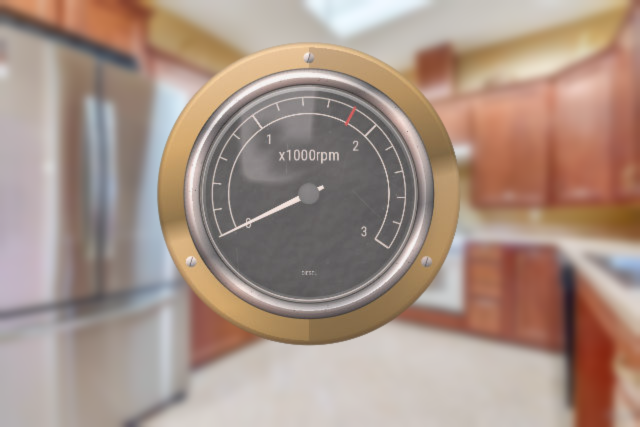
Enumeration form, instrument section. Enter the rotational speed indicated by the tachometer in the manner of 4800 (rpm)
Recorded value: 0 (rpm)
